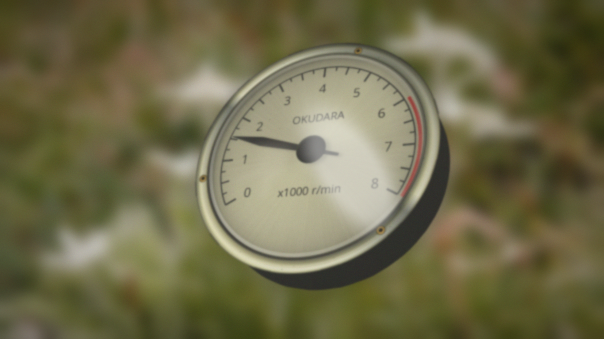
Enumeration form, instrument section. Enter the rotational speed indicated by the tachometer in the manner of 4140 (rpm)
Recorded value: 1500 (rpm)
